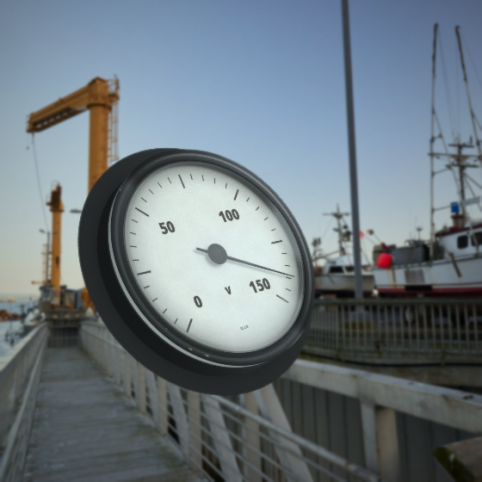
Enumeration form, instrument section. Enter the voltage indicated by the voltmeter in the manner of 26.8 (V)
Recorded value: 140 (V)
